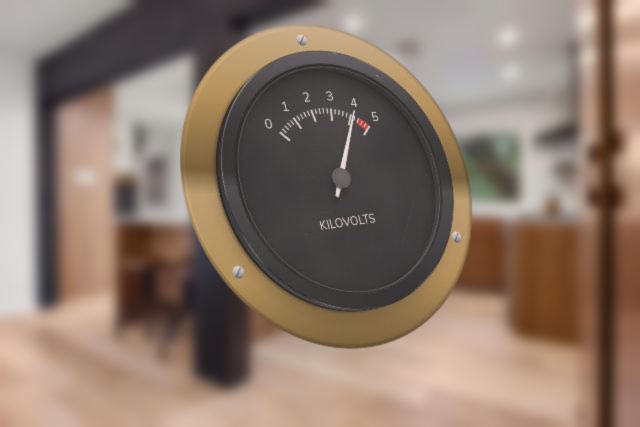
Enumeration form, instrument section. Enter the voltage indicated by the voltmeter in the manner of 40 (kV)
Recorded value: 4 (kV)
